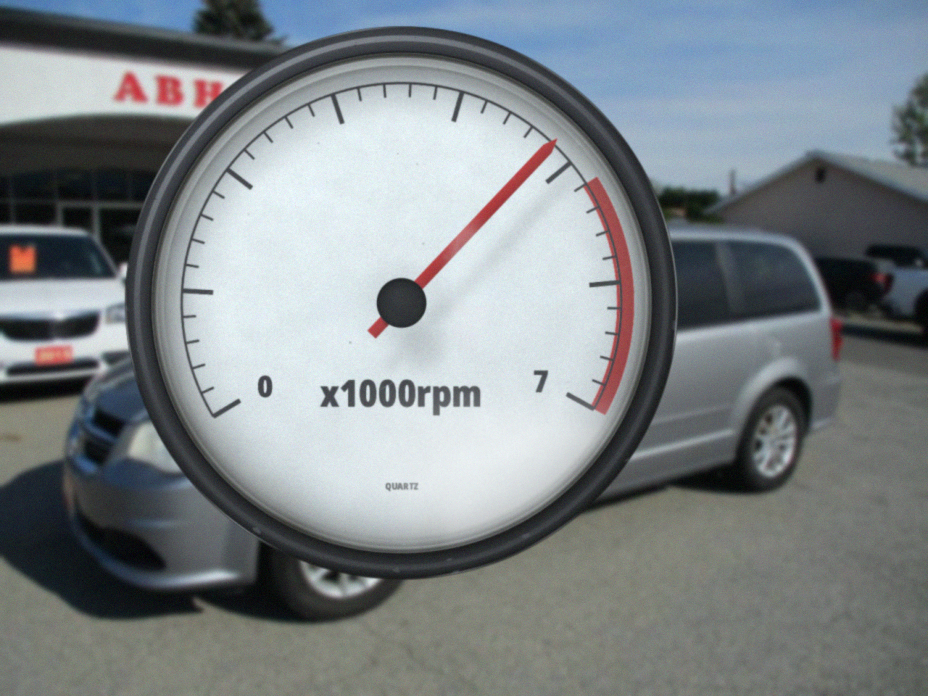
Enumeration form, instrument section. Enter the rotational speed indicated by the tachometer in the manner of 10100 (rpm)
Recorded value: 4800 (rpm)
